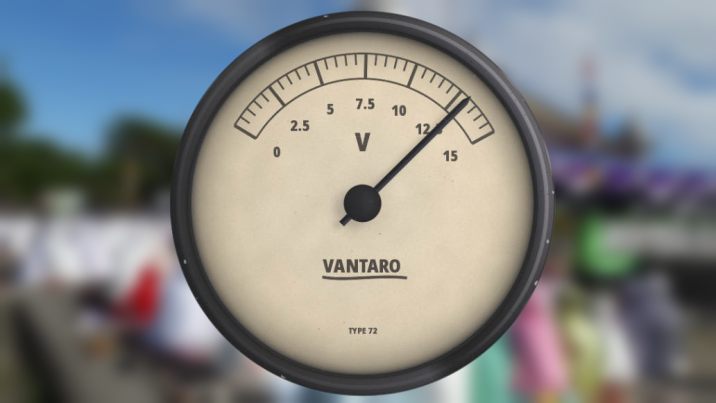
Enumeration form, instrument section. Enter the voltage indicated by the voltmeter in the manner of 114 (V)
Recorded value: 13 (V)
